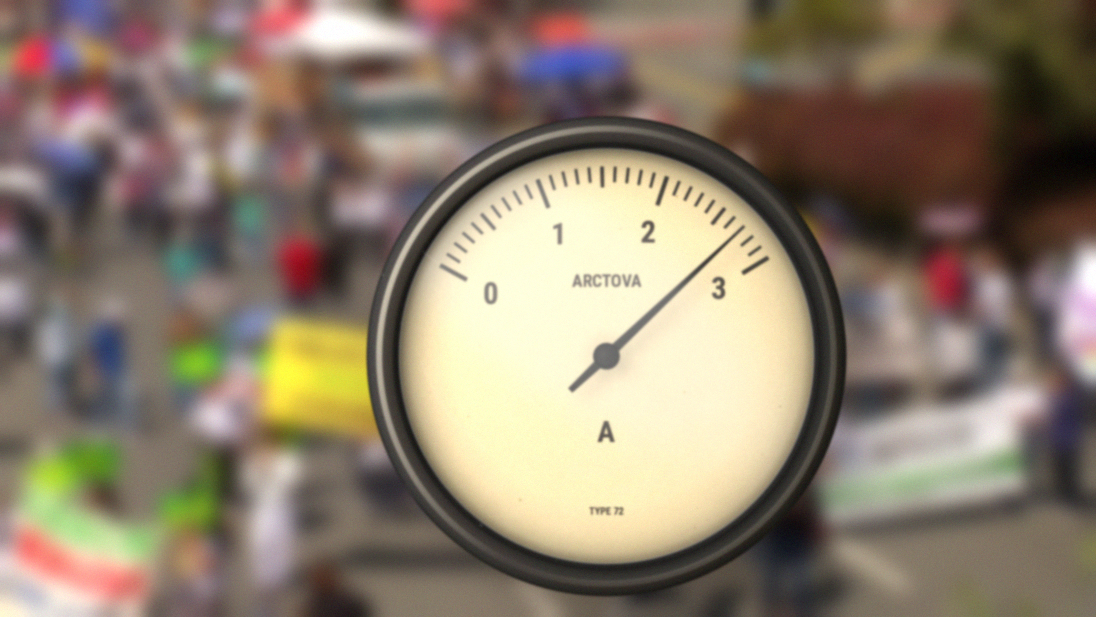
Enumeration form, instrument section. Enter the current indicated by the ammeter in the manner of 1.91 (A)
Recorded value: 2.7 (A)
